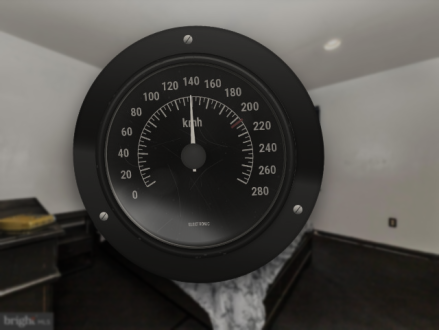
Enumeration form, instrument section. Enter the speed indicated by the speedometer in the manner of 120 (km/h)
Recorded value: 140 (km/h)
